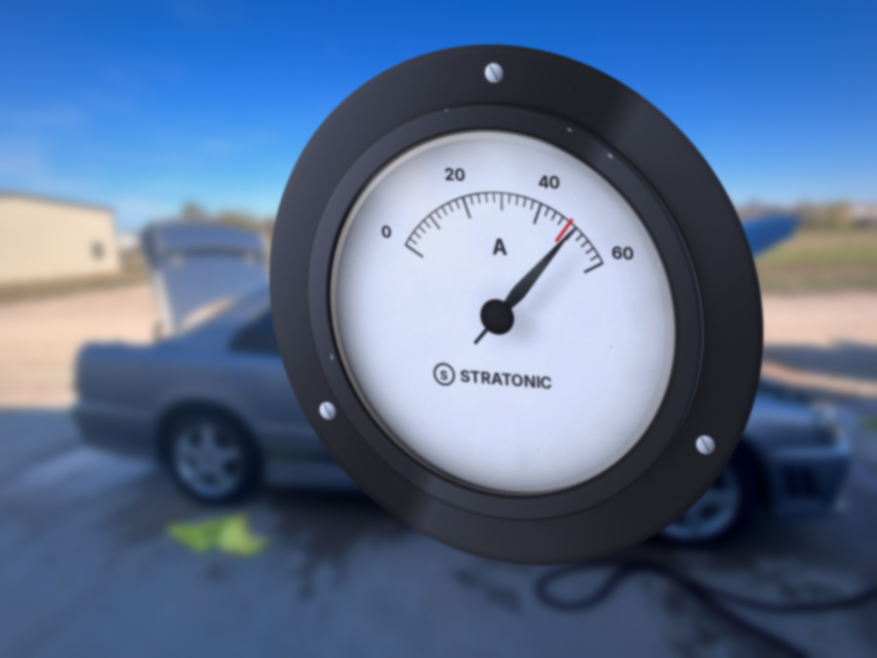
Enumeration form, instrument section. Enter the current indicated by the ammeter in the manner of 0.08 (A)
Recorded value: 50 (A)
